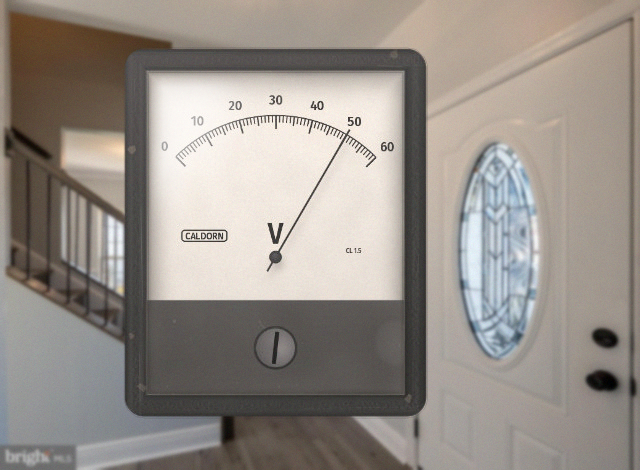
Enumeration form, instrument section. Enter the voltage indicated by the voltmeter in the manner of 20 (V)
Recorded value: 50 (V)
